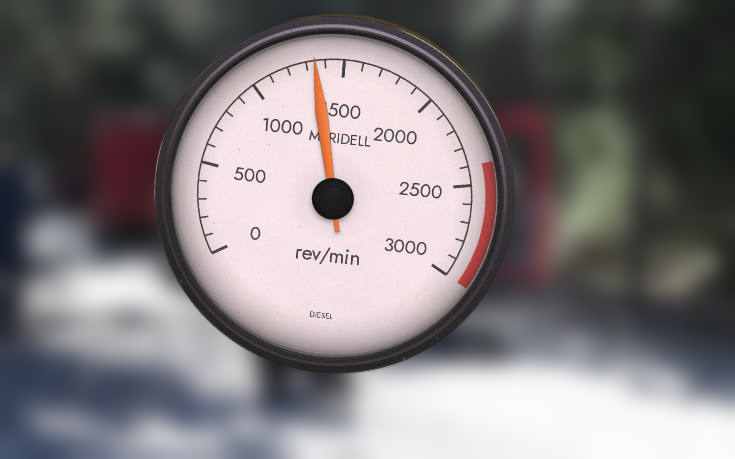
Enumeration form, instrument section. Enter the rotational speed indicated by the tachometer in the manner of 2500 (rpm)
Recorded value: 1350 (rpm)
